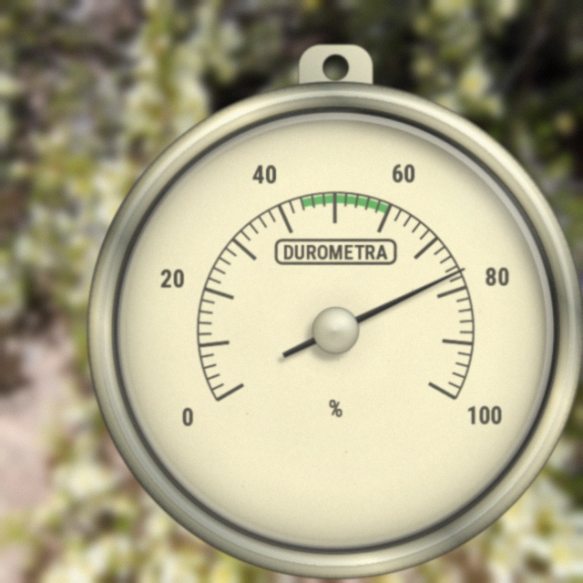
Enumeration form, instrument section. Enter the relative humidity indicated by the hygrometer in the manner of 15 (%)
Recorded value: 77 (%)
